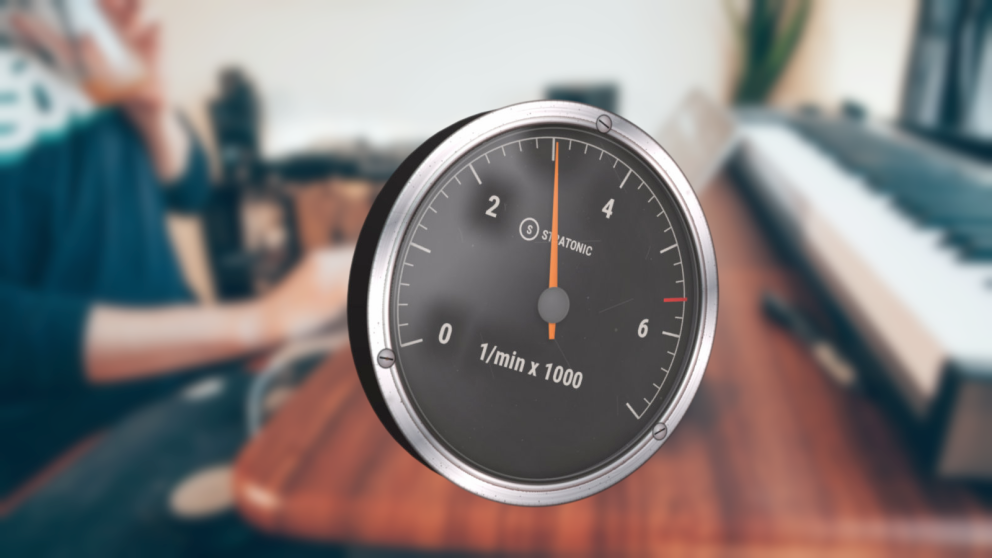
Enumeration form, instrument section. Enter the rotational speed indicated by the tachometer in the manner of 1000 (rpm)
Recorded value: 3000 (rpm)
